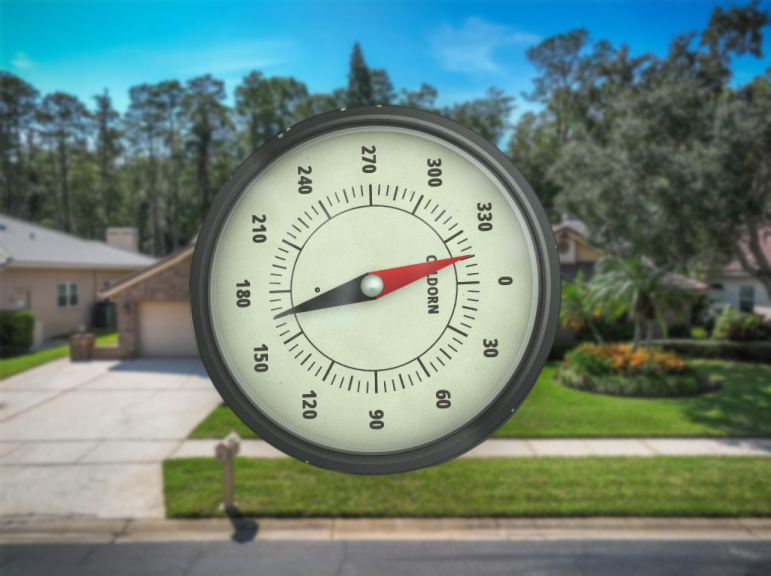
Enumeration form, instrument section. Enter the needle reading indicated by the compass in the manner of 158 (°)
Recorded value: 345 (°)
